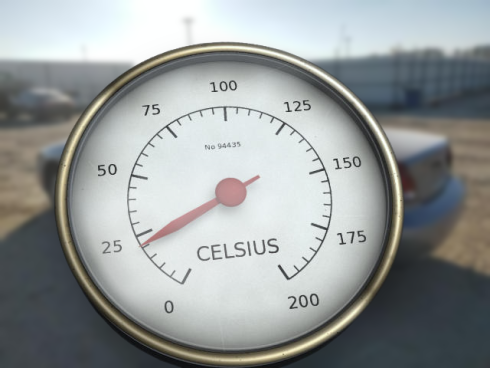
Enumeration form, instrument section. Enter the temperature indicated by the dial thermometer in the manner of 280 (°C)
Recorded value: 20 (°C)
